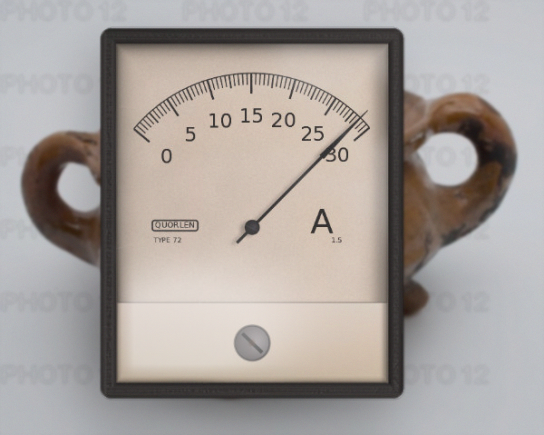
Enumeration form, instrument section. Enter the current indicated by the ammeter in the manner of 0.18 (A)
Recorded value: 28.5 (A)
